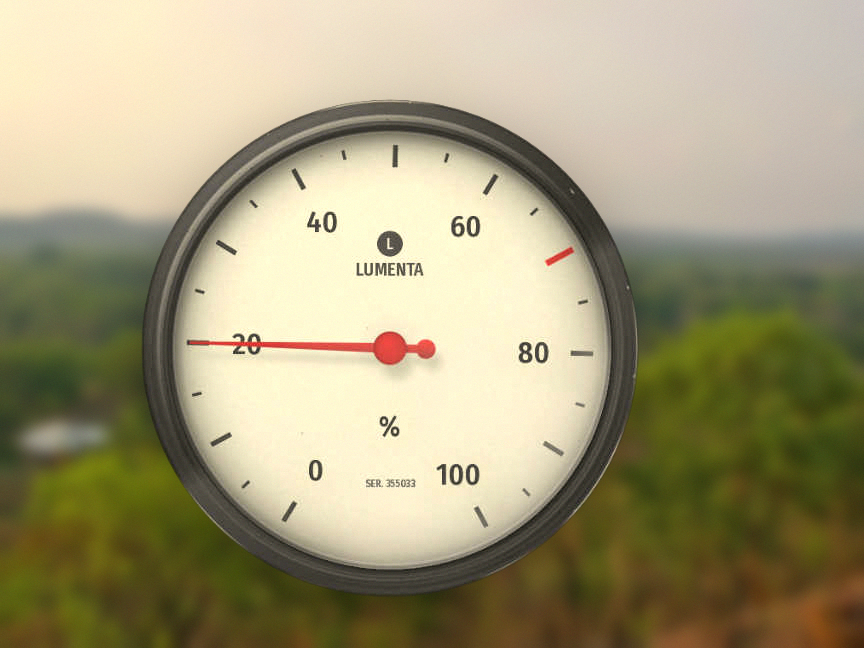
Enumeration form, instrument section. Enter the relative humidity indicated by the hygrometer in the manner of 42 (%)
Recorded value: 20 (%)
